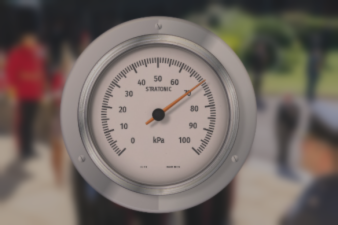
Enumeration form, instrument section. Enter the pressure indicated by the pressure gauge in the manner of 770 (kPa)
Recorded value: 70 (kPa)
